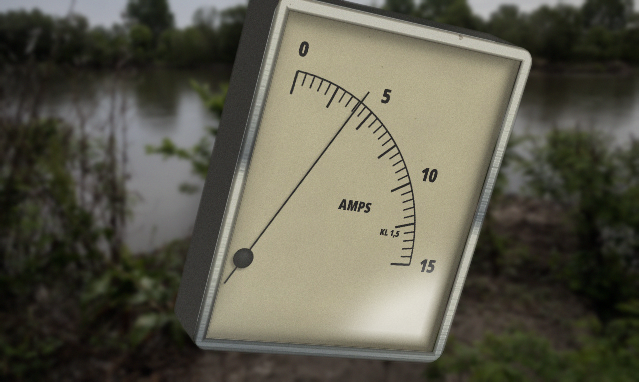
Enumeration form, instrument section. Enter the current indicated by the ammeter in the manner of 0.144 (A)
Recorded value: 4 (A)
